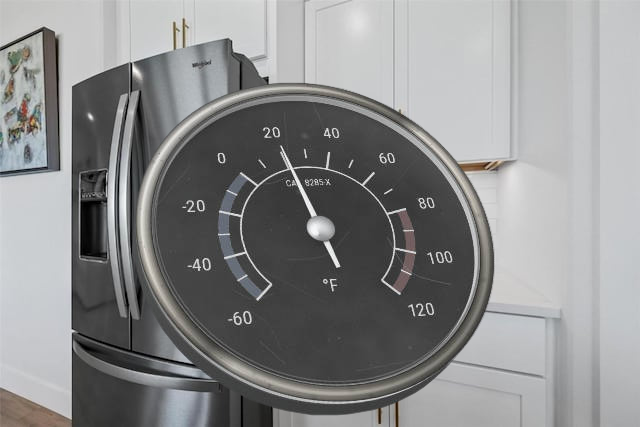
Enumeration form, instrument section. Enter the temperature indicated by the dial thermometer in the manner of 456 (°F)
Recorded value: 20 (°F)
